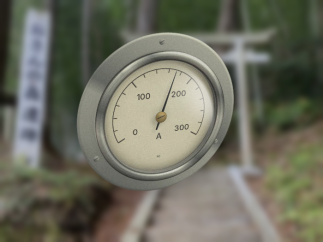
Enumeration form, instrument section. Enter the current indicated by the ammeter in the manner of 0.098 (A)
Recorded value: 170 (A)
